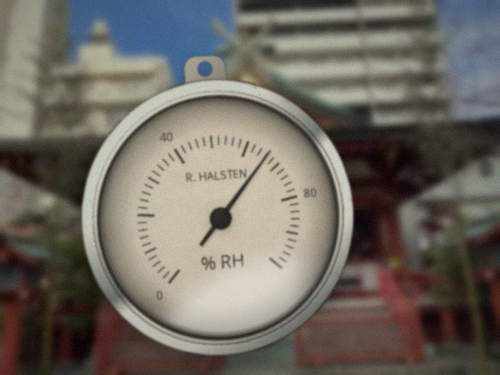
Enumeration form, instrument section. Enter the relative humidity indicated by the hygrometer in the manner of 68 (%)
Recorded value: 66 (%)
